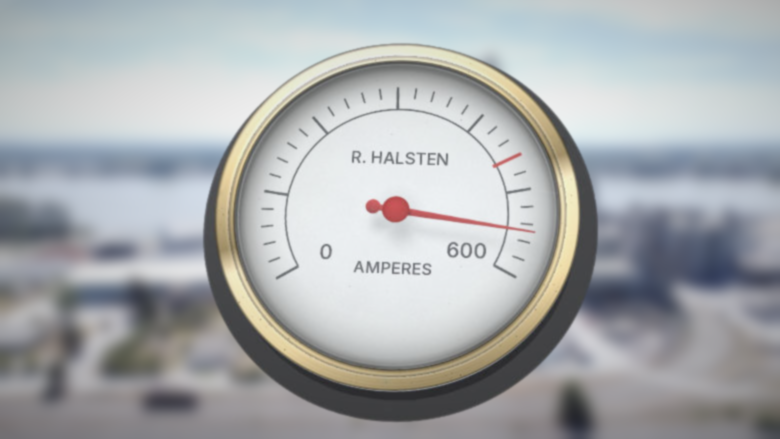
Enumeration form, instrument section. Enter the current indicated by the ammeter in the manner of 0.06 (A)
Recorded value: 550 (A)
